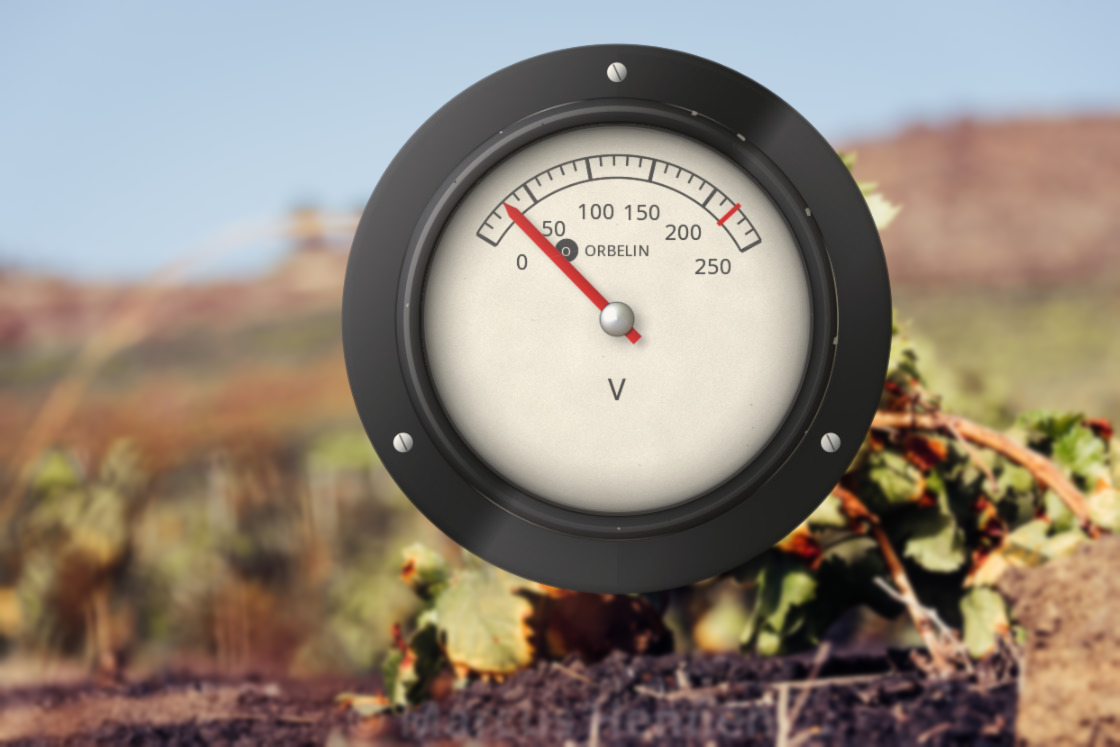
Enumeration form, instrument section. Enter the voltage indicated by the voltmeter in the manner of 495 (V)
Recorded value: 30 (V)
